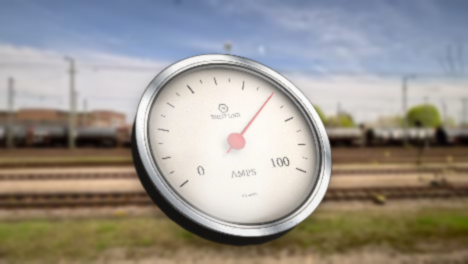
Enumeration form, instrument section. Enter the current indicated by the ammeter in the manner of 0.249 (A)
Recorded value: 70 (A)
